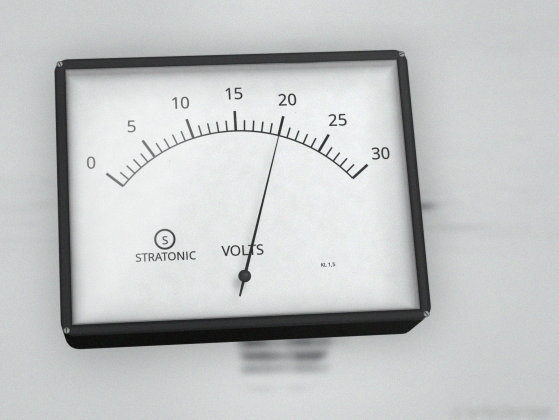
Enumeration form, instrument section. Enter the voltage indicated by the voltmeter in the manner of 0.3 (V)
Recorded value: 20 (V)
